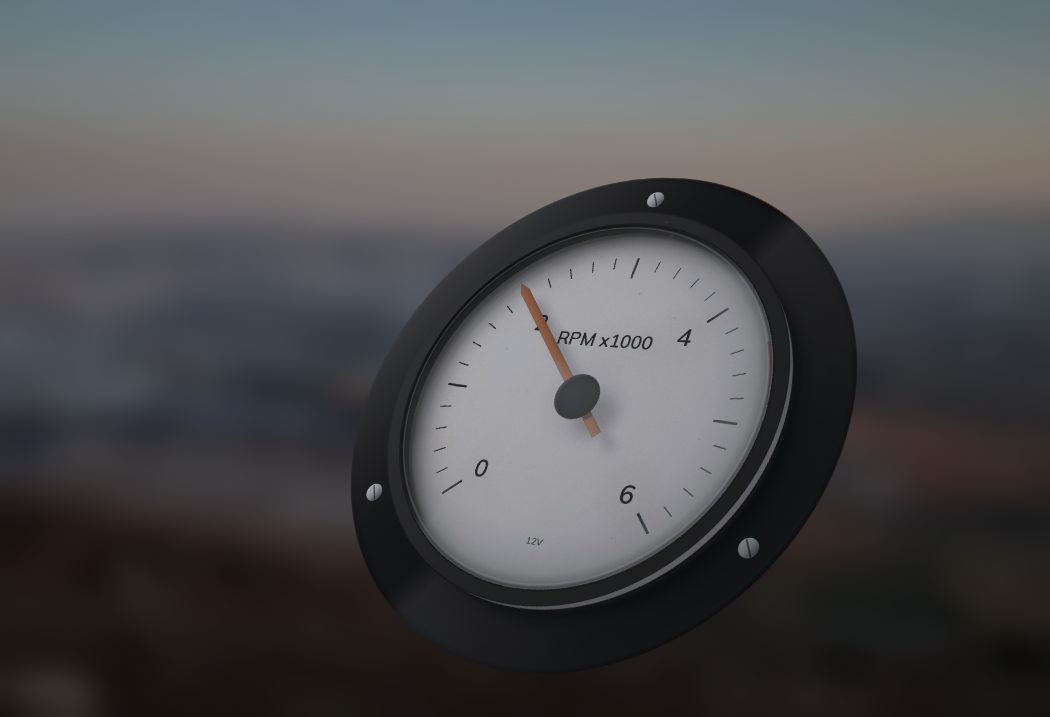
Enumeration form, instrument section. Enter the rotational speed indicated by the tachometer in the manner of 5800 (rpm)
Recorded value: 2000 (rpm)
